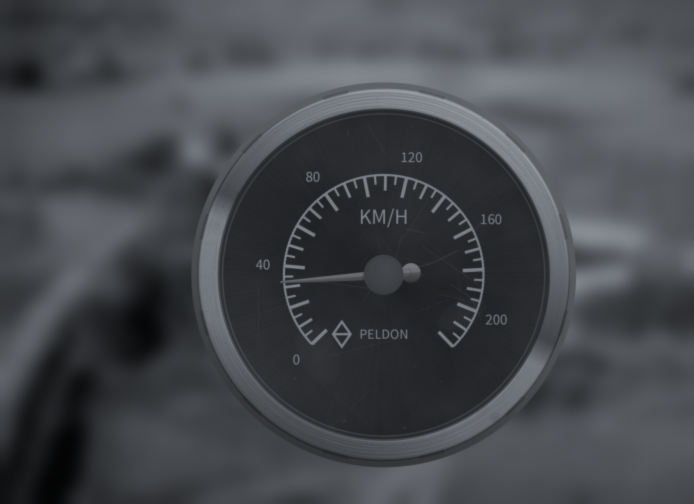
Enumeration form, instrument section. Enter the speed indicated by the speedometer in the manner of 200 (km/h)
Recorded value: 32.5 (km/h)
